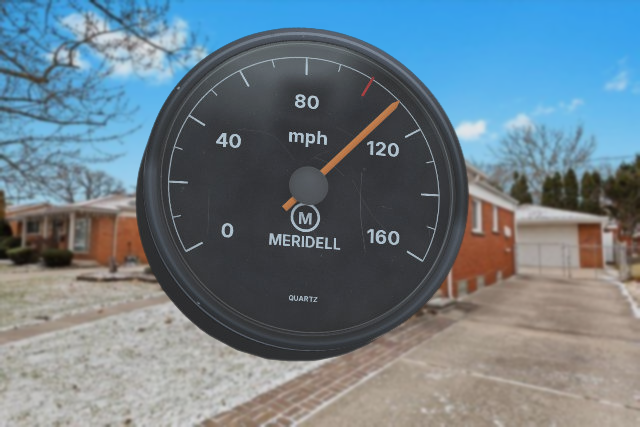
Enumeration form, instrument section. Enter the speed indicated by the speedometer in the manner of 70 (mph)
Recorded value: 110 (mph)
